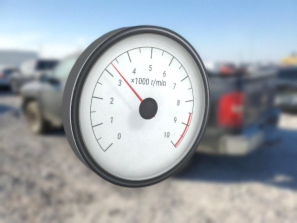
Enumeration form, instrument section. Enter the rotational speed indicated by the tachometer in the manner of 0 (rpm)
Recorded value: 3250 (rpm)
